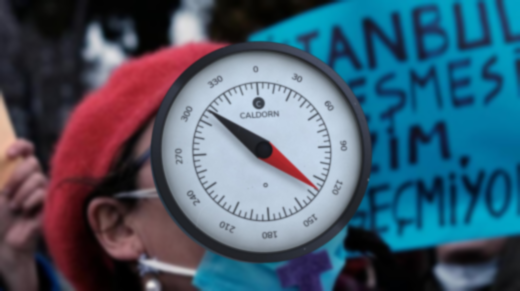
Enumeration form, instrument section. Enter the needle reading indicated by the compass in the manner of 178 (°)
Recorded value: 130 (°)
